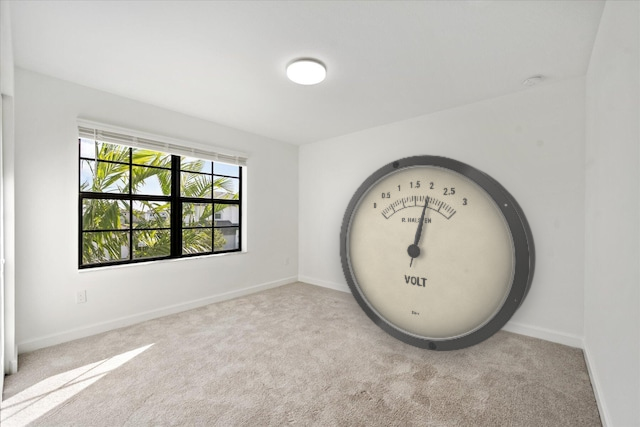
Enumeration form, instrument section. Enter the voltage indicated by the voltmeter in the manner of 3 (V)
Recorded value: 2 (V)
